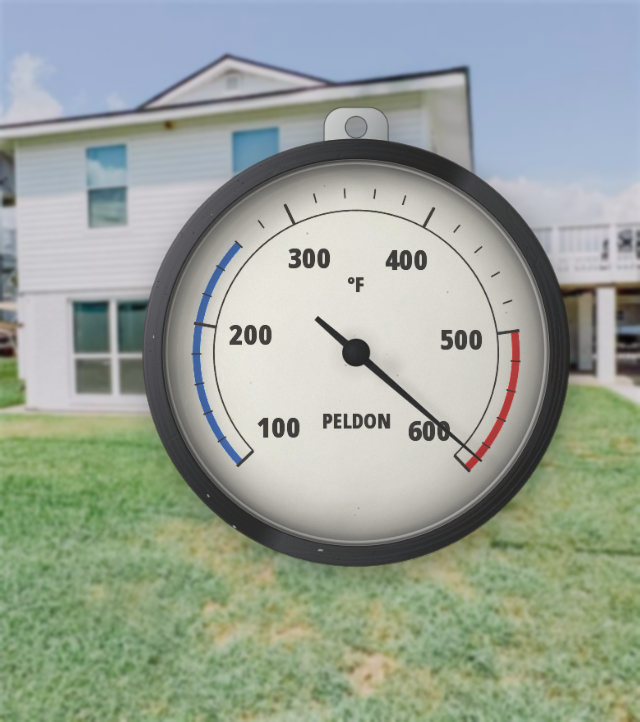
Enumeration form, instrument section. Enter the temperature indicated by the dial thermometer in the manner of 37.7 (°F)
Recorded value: 590 (°F)
